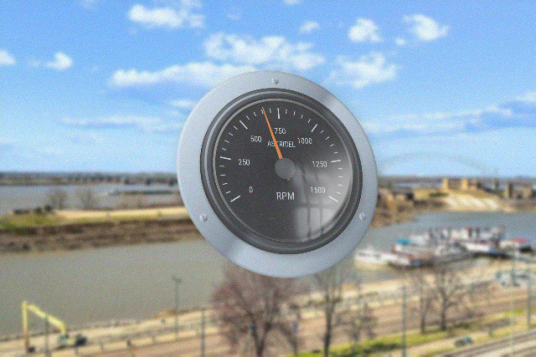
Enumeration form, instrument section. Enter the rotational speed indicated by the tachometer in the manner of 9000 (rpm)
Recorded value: 650 (rpm)
